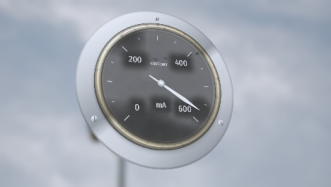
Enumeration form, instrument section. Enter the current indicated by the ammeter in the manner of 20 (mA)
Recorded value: 575 (mA)
